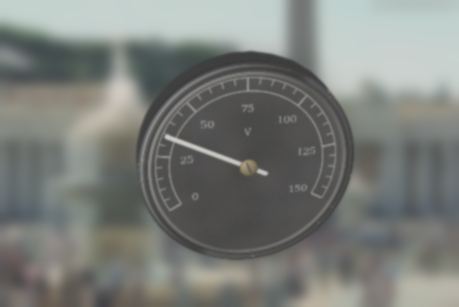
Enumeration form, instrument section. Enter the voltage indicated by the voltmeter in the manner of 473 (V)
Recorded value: 35 (V)
